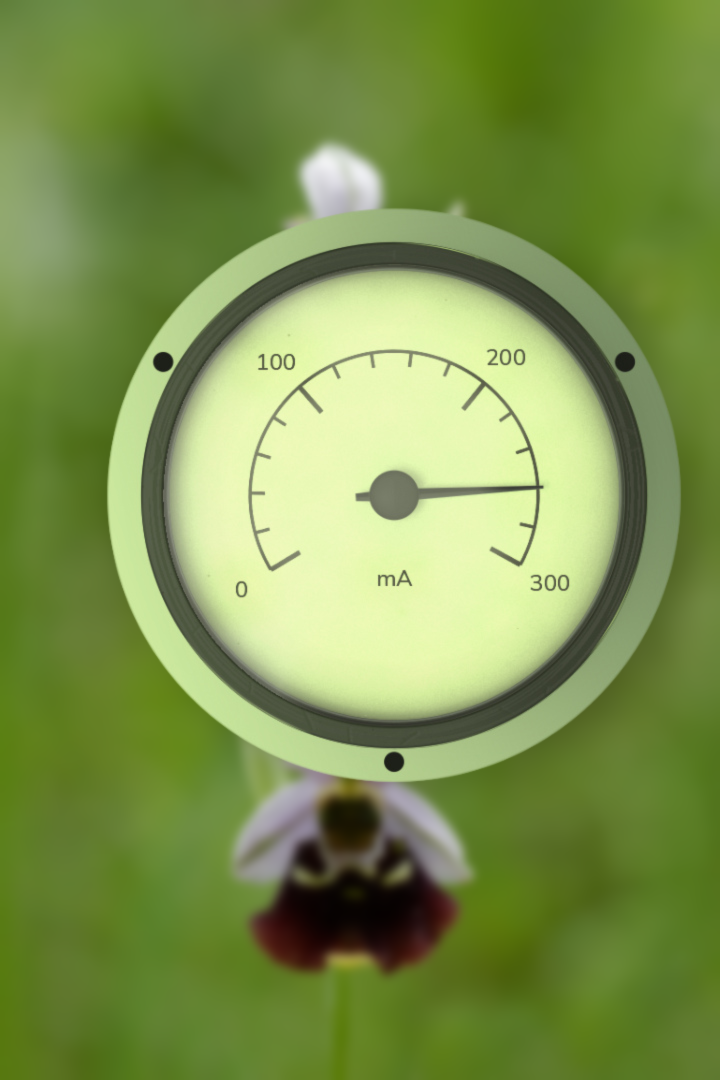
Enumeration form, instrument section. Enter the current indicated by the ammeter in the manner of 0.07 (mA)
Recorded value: 260 (mA)
